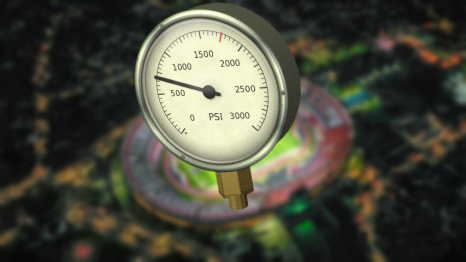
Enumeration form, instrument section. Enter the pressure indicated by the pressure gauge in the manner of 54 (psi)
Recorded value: 700 (psi)
